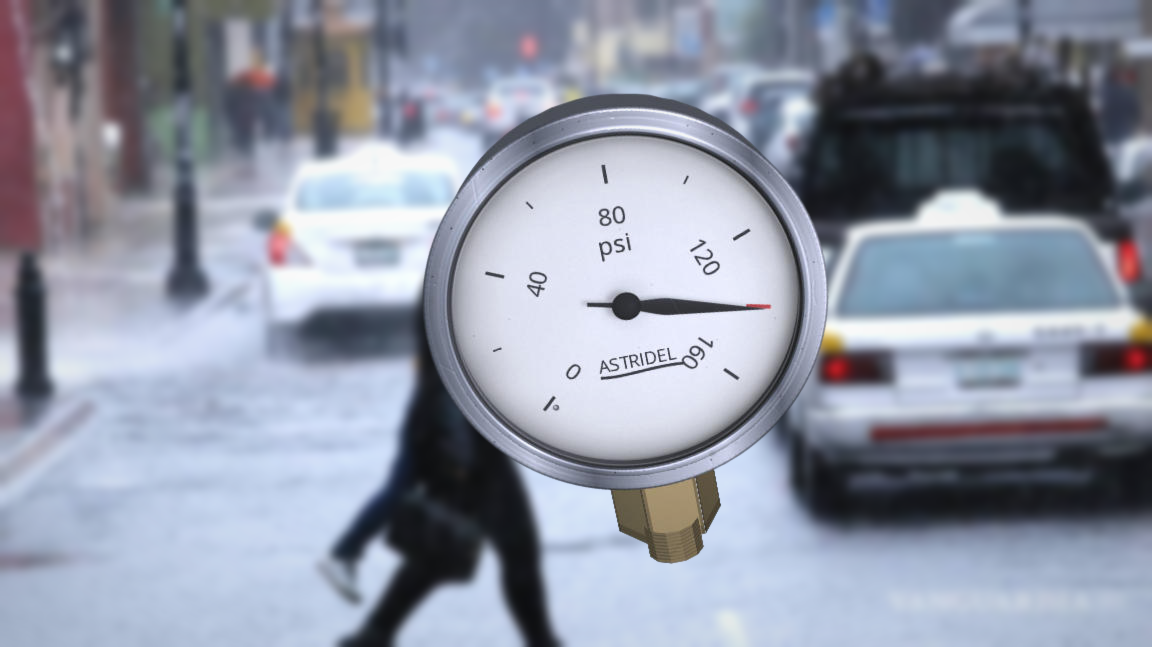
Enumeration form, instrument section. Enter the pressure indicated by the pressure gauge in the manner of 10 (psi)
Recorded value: 140 (psi)
